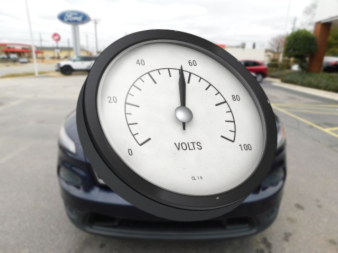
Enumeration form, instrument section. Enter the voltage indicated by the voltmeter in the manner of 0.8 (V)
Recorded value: 55 (V)
